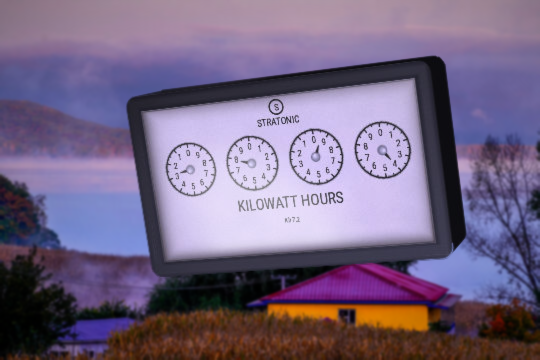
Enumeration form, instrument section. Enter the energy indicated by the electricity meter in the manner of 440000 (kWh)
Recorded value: 2794 (kWh)
